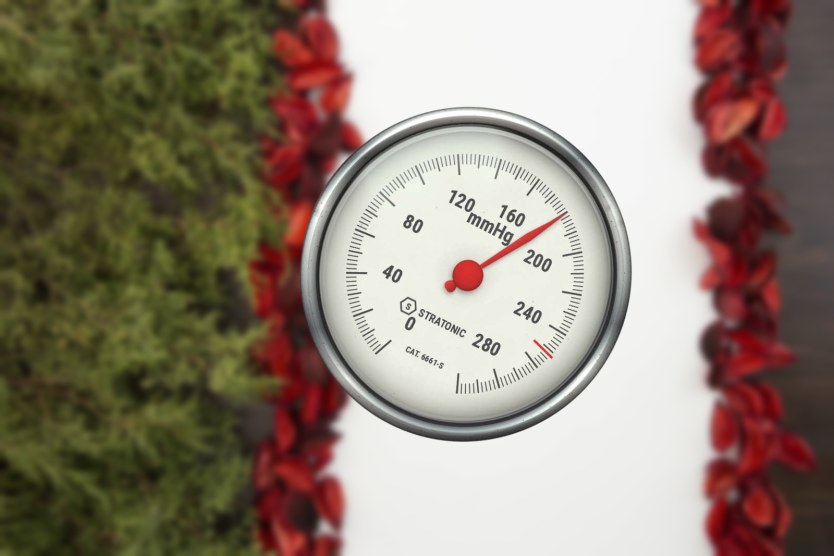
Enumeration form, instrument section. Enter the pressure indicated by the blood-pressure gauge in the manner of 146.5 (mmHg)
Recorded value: 180 (mmHg)
